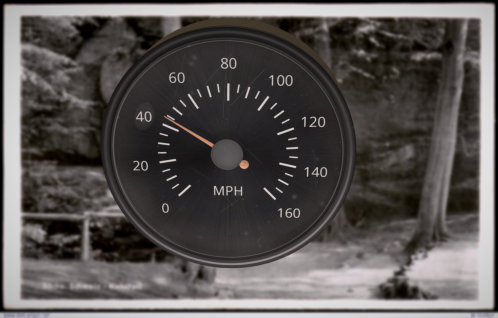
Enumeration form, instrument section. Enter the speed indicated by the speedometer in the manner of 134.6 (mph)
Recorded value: 45 (mph)
